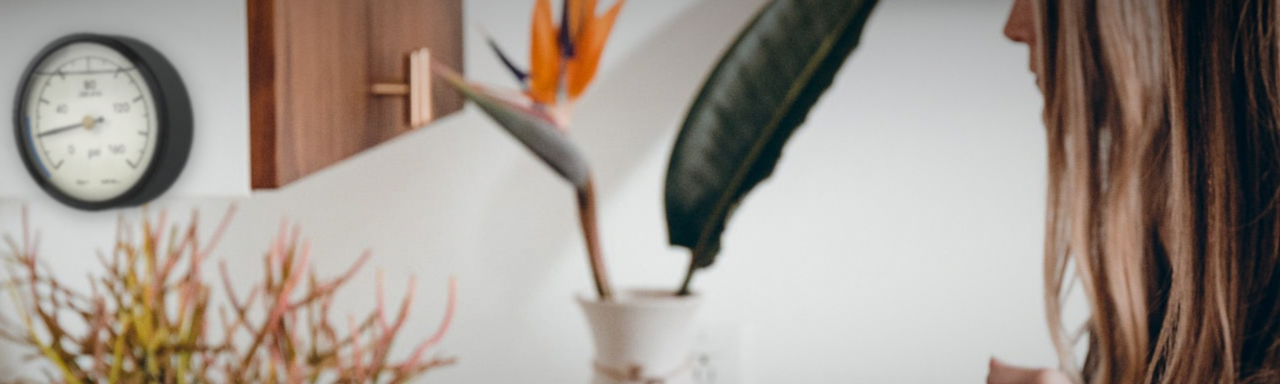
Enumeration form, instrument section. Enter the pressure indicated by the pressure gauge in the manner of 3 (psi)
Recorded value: 20 (psi)
